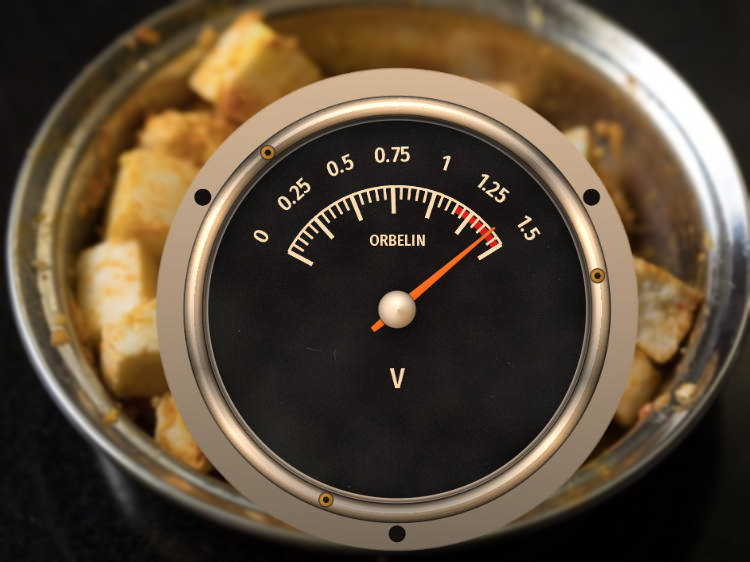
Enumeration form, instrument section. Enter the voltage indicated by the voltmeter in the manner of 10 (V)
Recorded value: 1.4 (V)
